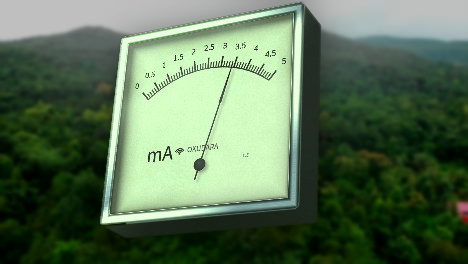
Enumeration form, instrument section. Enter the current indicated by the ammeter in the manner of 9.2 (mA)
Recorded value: 3.5 (mA)
